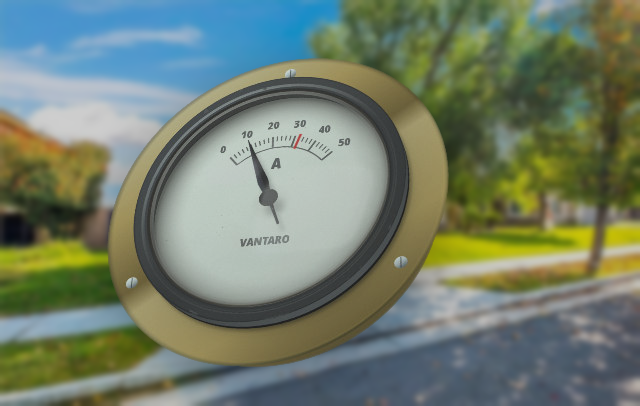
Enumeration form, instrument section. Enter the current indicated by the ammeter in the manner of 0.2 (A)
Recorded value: 10 (A)
